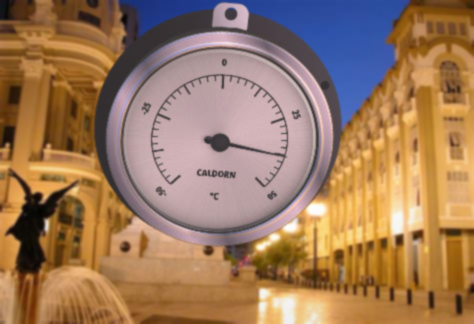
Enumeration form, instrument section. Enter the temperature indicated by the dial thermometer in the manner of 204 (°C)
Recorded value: 37.5 (°C)
